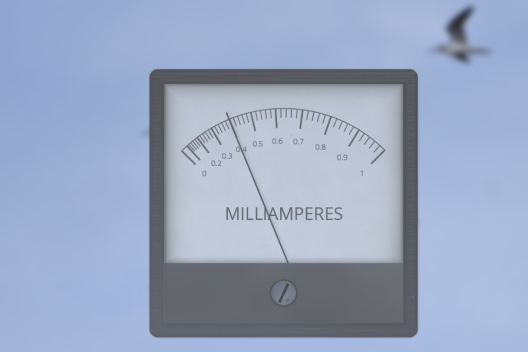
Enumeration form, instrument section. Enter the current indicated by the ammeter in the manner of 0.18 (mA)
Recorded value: 0.4 (mA)
